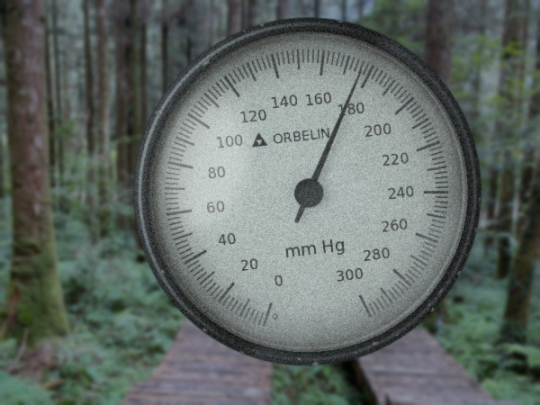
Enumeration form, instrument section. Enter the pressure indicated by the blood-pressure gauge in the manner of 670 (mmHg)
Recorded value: 176 (mmHg)
